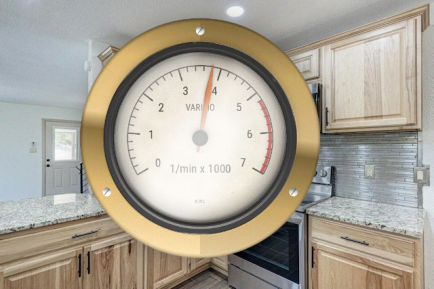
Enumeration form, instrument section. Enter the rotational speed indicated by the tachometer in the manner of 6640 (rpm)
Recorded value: 3800 (rpm)
